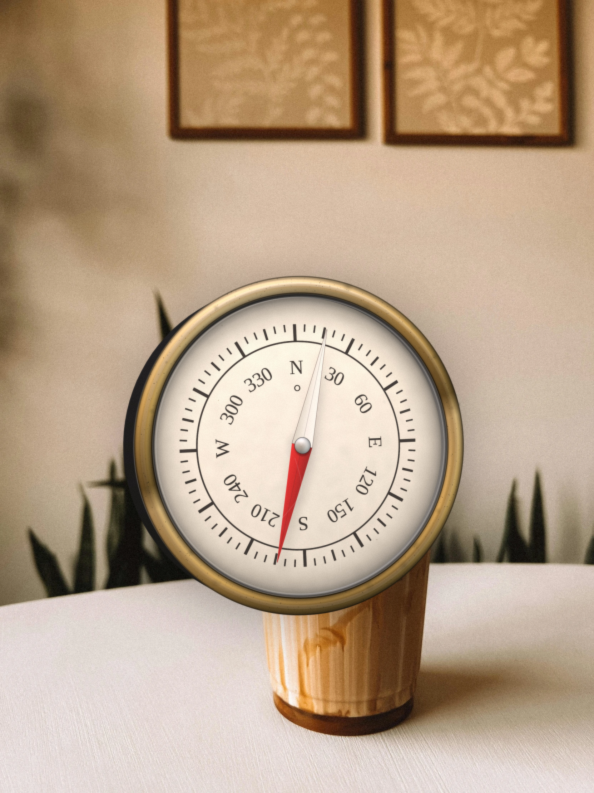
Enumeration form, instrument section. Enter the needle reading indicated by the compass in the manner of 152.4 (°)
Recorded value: 195 (°)
